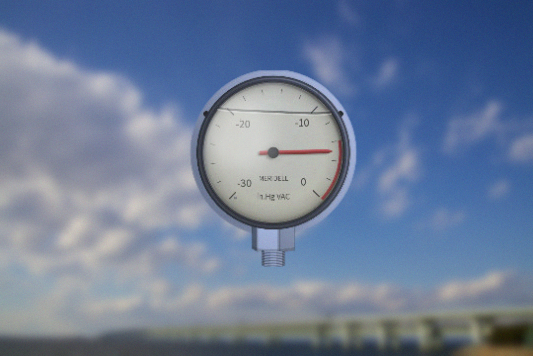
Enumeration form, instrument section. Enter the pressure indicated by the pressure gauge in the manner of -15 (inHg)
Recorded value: -5 (inHg)
